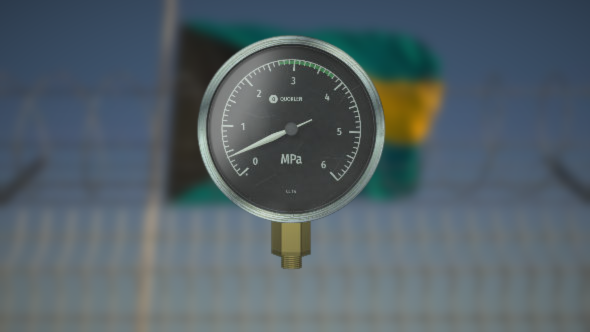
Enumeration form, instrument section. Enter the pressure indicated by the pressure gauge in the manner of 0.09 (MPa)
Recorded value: 0.4 (MPa)
